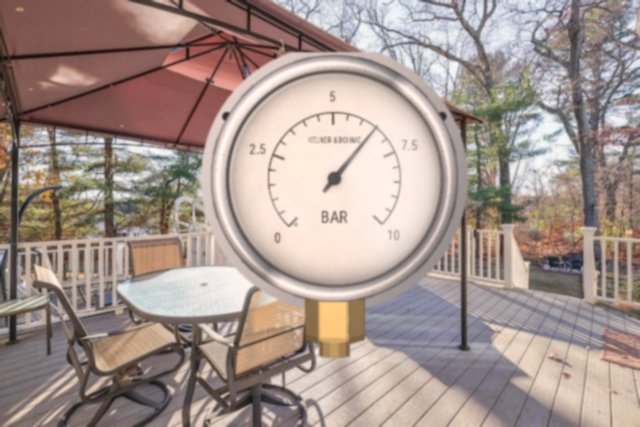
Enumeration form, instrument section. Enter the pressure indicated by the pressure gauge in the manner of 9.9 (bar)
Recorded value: 6.5 (bar)
